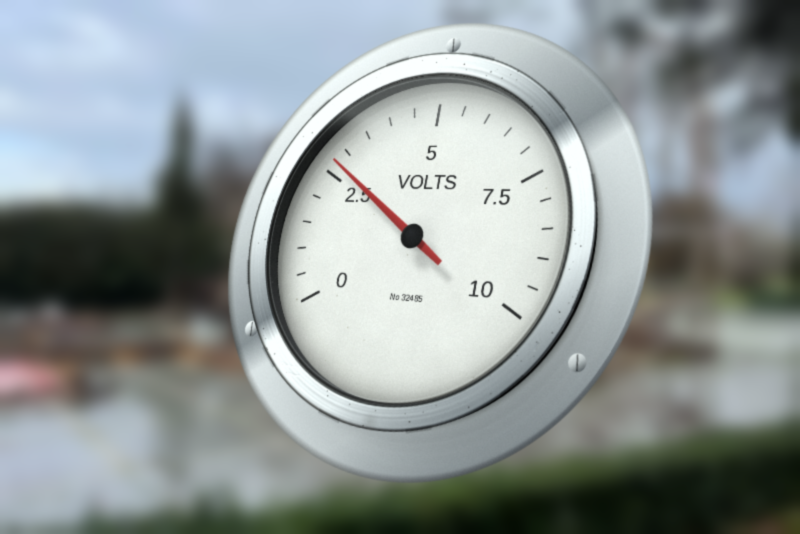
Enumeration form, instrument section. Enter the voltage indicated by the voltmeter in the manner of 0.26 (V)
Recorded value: 2.75 (V)
